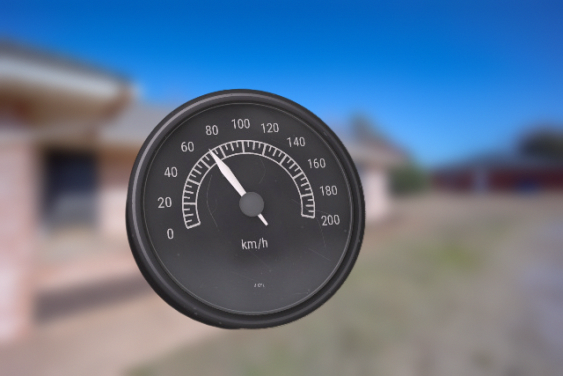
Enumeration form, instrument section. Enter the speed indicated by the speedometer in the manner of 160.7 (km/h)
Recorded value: 70 (km/h)
